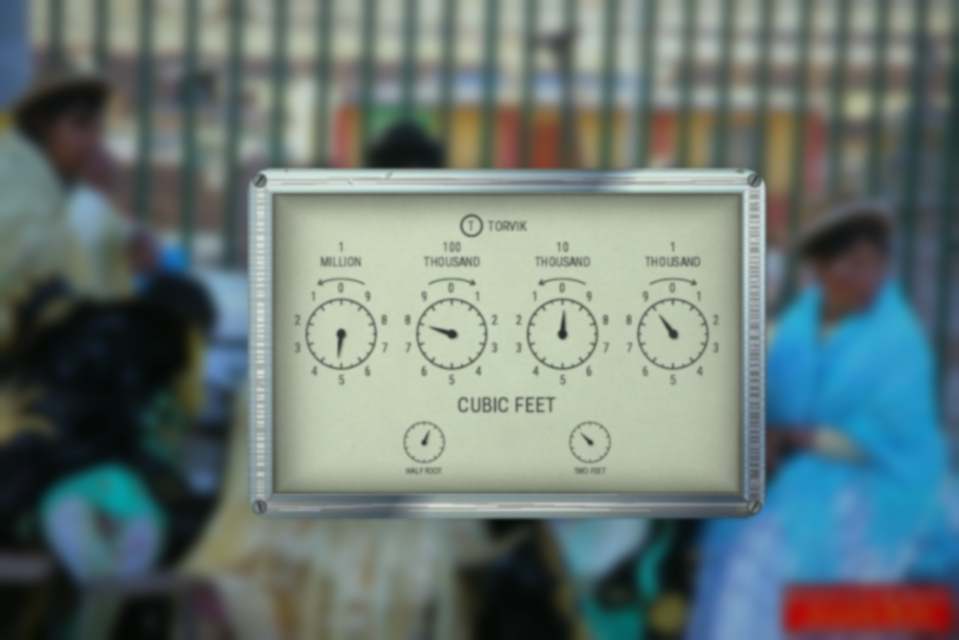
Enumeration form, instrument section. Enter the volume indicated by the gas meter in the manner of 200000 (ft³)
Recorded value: 479900 (ft³)
